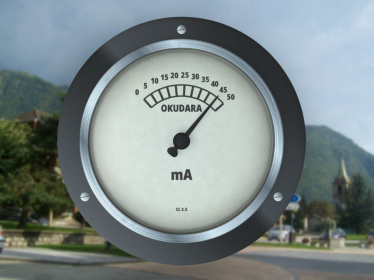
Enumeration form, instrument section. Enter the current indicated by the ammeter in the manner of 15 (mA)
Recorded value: 45 (mA)
